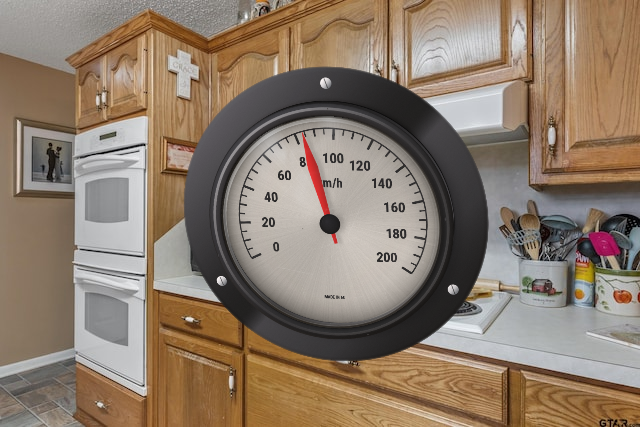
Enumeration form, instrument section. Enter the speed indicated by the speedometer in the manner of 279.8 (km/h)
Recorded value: 85 (km/h)
